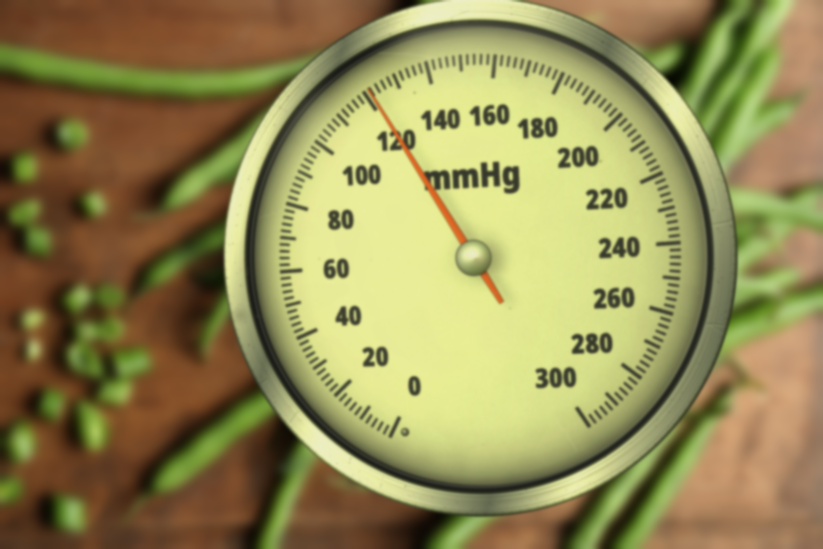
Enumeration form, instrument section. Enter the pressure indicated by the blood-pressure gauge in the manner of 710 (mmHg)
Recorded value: 122 (mmHg)
